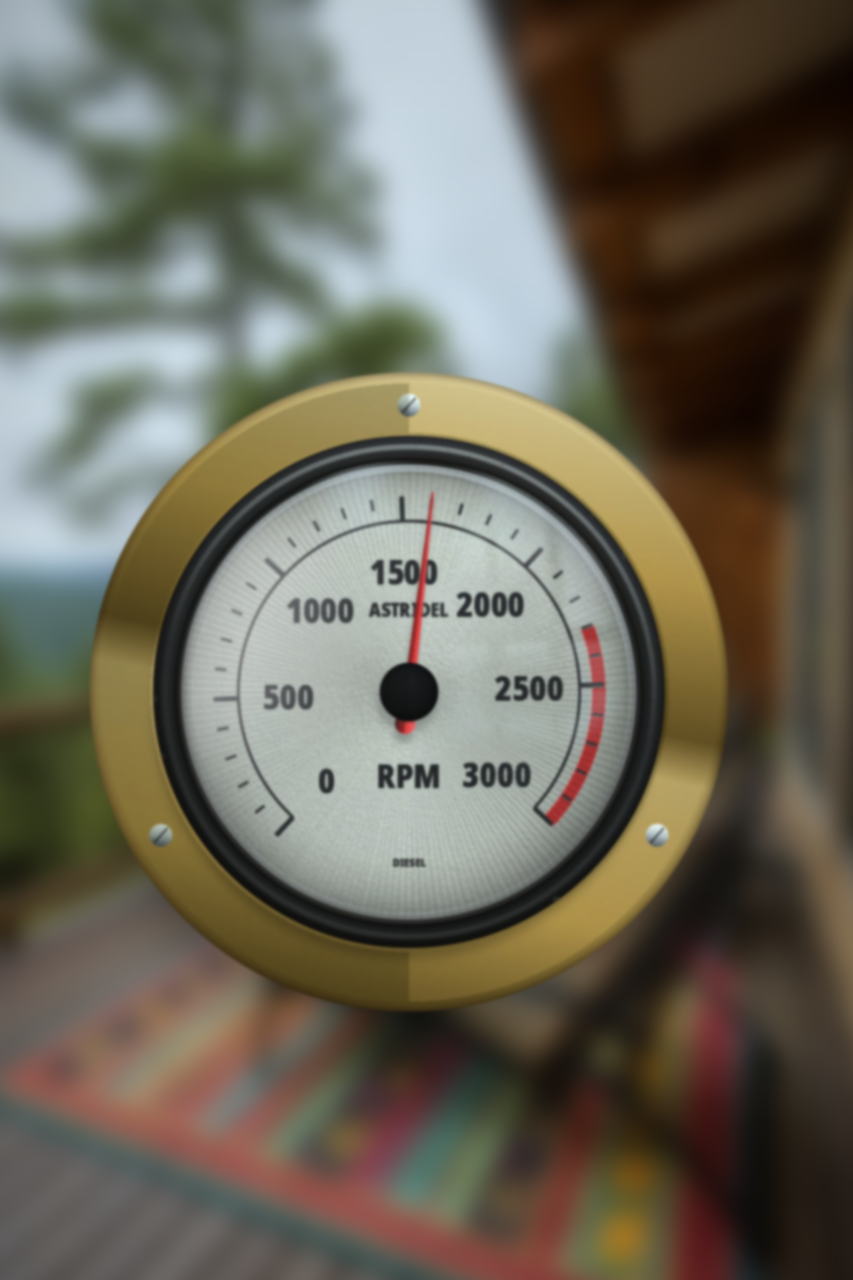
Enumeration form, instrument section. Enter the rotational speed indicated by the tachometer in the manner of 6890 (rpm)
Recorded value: 1600 (rpm)
